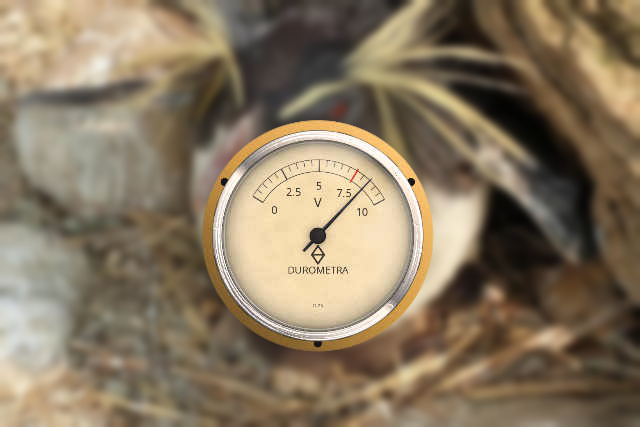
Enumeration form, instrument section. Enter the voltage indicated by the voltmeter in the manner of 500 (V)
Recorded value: 8.5 (V)
